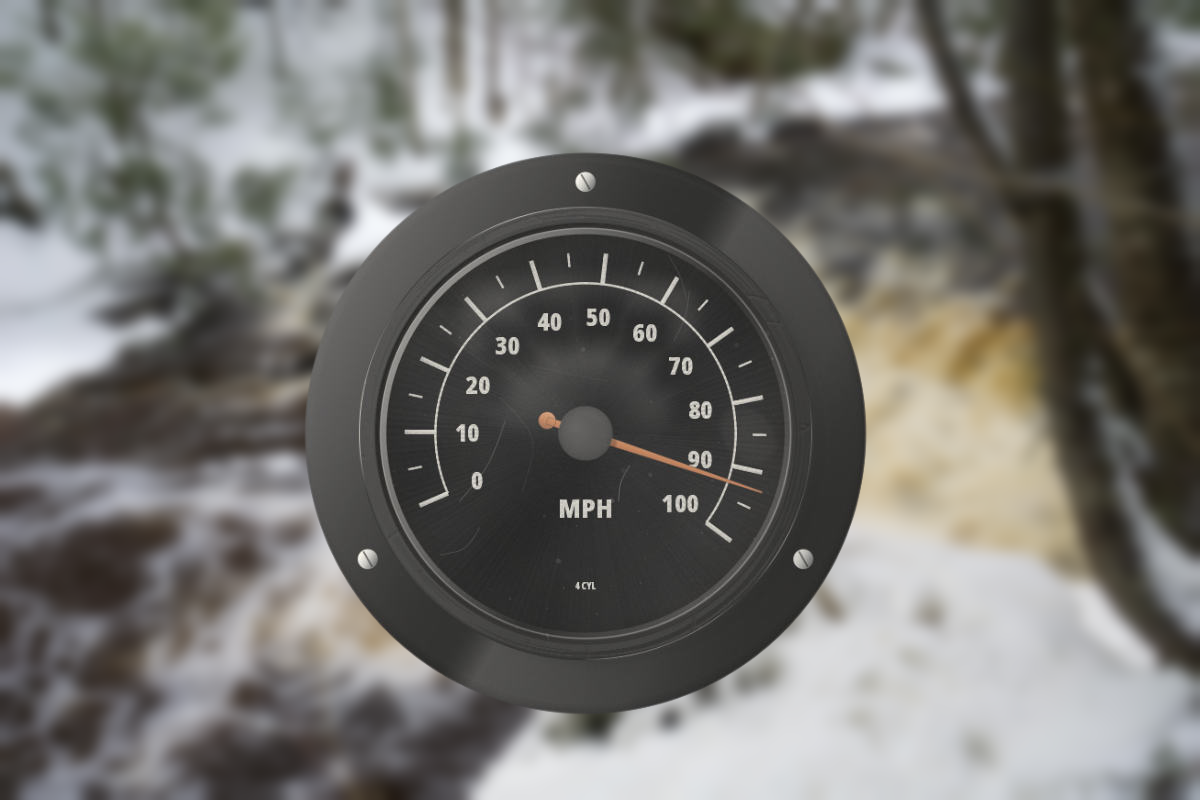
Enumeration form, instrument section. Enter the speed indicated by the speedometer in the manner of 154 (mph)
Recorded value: 92.5 (mph)
